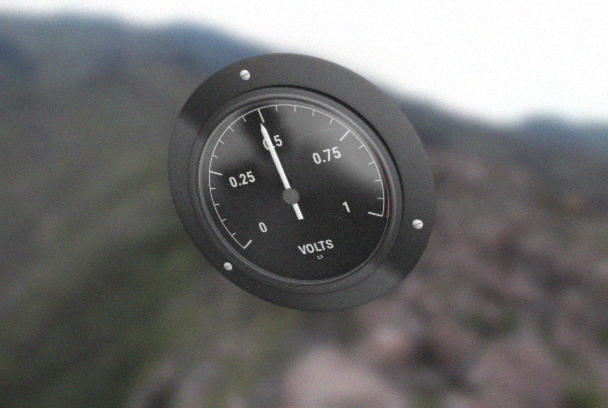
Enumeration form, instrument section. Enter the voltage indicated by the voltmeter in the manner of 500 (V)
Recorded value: 0.5 (V)
